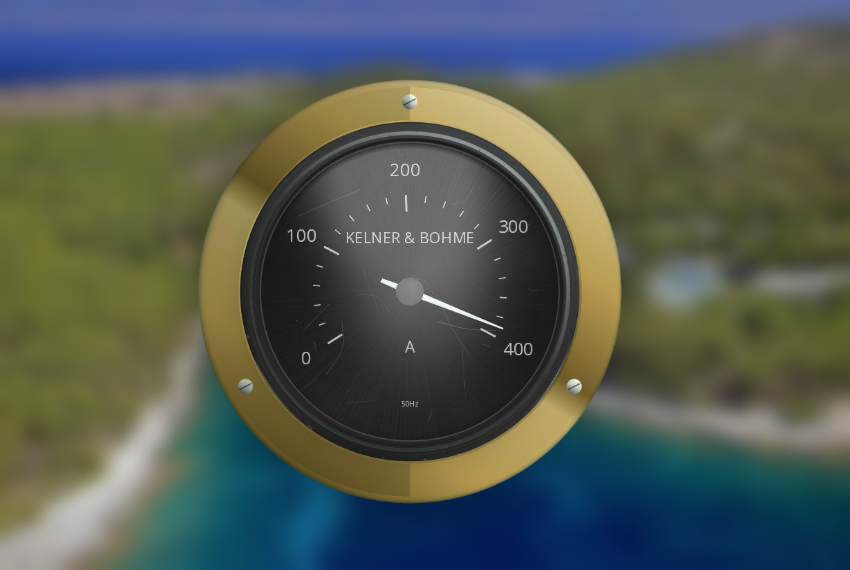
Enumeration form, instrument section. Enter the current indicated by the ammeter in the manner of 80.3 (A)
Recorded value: 390 (A)
